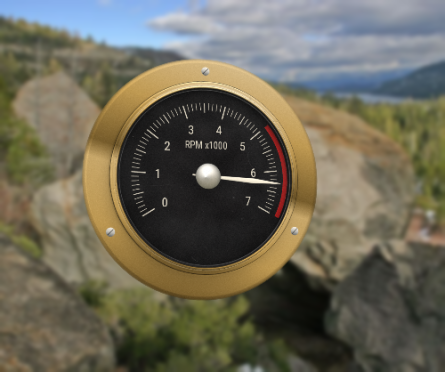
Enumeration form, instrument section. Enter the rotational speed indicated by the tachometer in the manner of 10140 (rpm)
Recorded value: 6300 (rpm)
